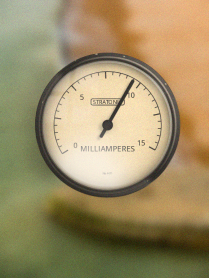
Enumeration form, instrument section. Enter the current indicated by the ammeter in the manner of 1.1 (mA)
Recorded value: 9.5 (mA)
